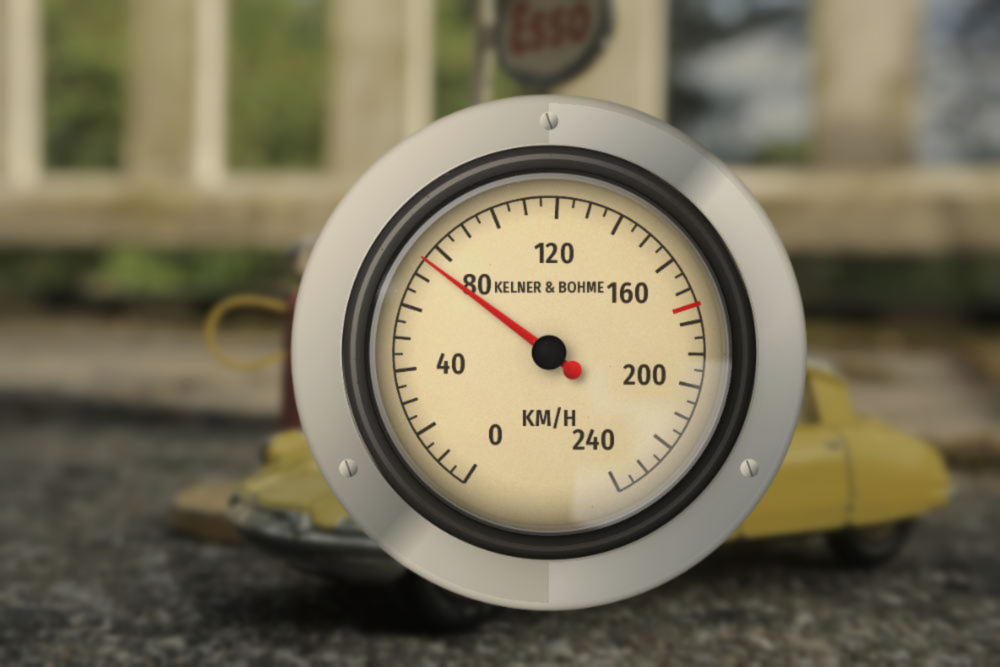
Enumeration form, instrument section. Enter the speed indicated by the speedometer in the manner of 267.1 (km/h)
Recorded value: 75 (km/h)
